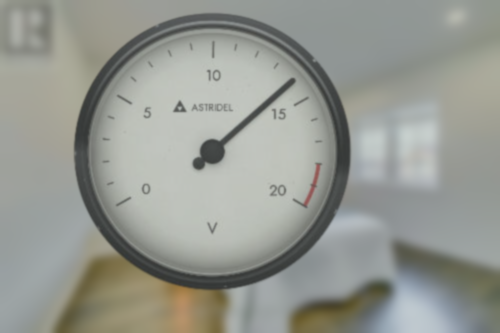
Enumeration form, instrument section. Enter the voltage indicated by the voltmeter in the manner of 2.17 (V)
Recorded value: 14 (V)
